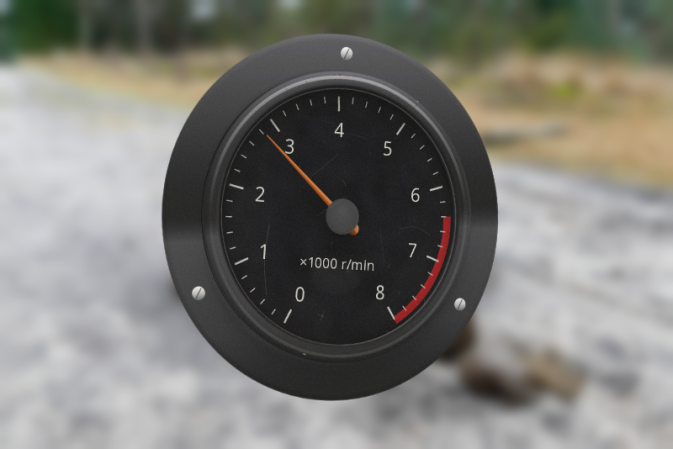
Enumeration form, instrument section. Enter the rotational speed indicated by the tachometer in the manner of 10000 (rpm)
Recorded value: 2800 (rpm)
